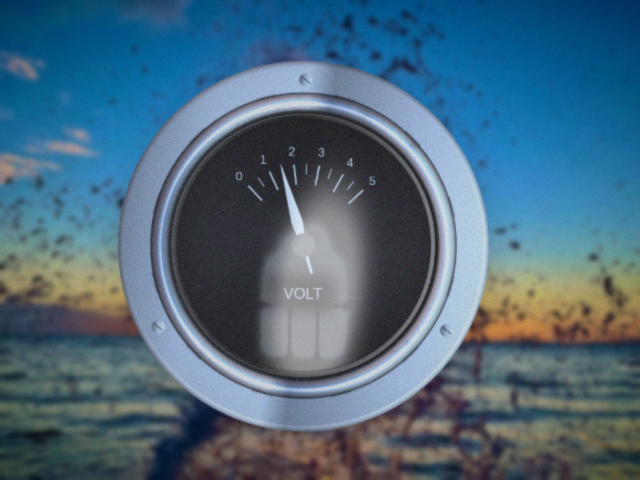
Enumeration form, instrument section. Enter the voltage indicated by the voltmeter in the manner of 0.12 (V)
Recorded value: 1.5 (V)
